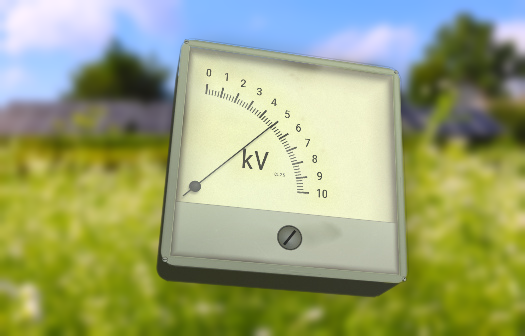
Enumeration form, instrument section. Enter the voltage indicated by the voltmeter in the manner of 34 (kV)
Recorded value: 5 (kV)
